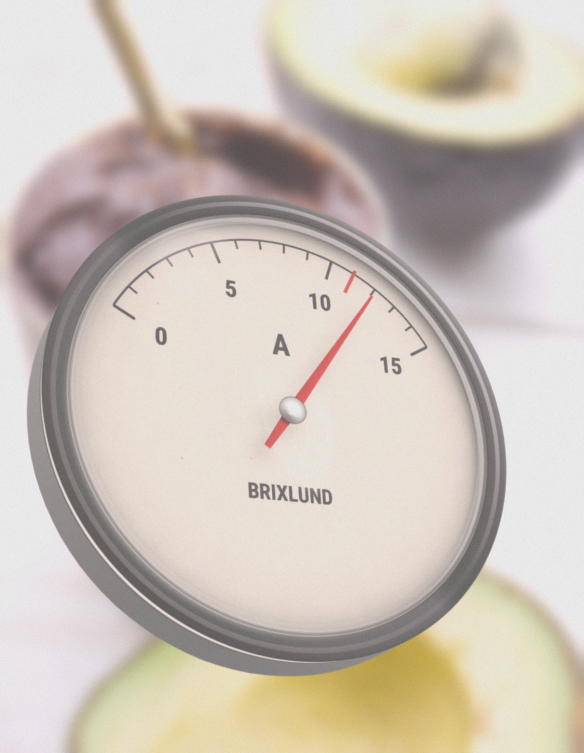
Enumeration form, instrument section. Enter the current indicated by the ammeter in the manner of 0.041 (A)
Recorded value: 12 (A)
